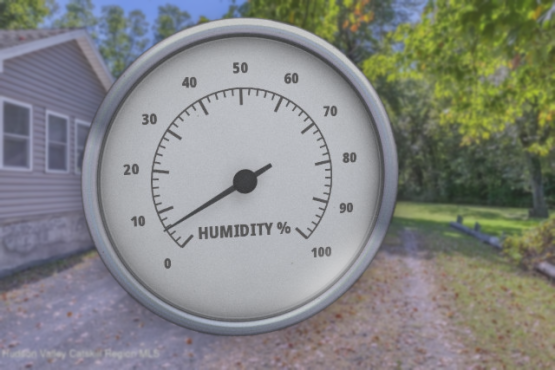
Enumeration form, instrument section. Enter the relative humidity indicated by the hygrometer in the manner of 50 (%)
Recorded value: 6 (%)
